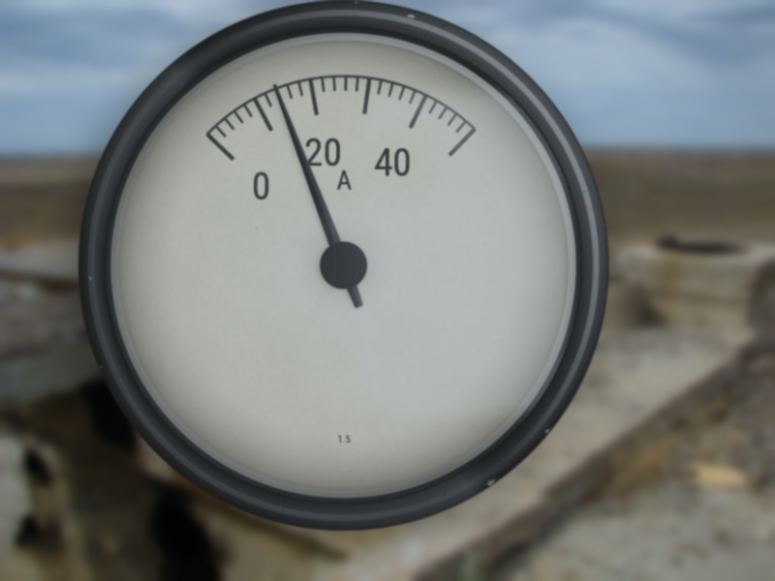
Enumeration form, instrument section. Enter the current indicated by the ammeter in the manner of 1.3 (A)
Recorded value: 14 (A)
